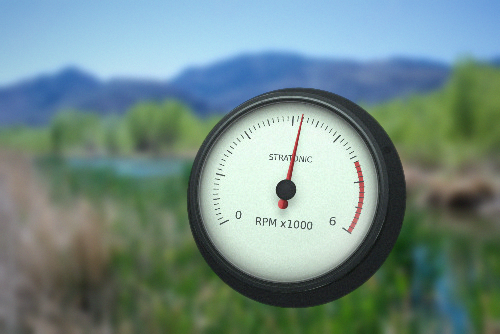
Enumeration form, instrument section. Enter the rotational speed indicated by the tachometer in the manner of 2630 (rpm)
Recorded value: 3200 (rpm)
